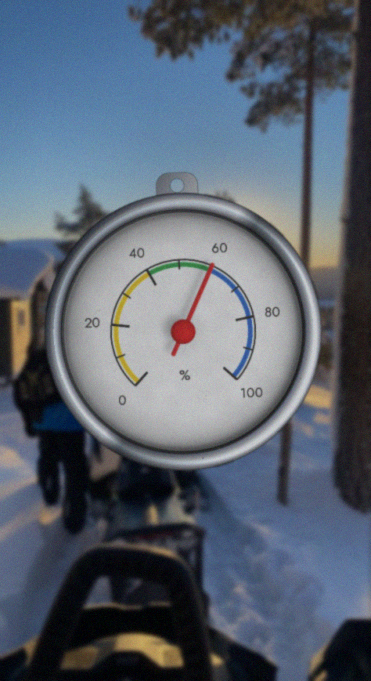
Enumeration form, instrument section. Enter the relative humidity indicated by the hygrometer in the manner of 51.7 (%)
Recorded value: 60 (%)
